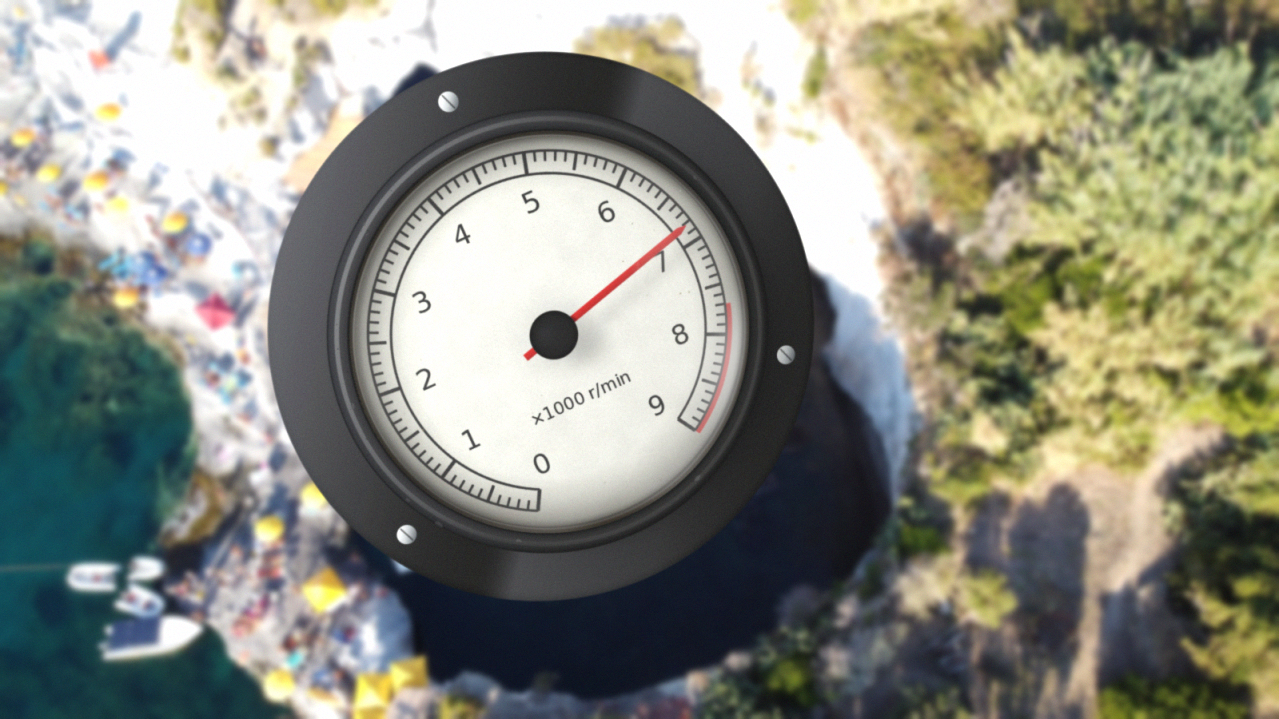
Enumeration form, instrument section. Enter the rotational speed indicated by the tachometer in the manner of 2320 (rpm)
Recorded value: 6800 (rpm)
